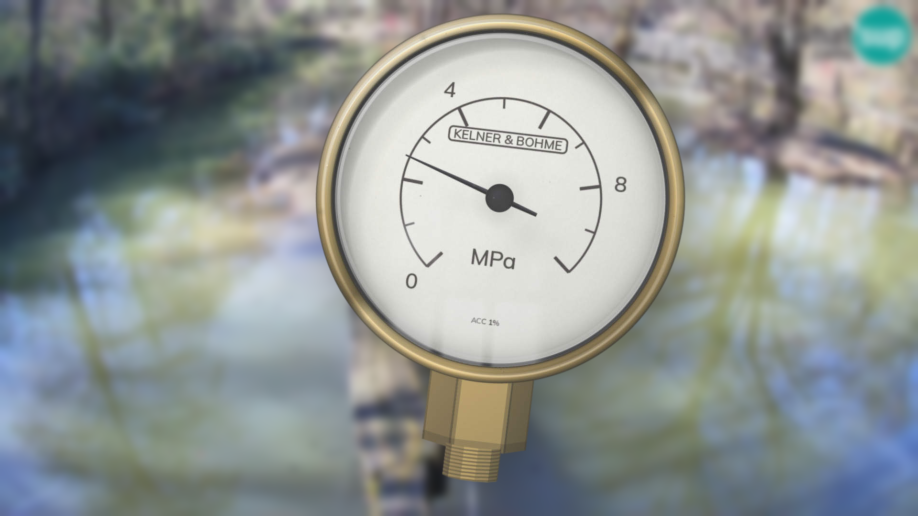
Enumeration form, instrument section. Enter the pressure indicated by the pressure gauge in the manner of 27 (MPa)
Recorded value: 2.5 (MPa)
